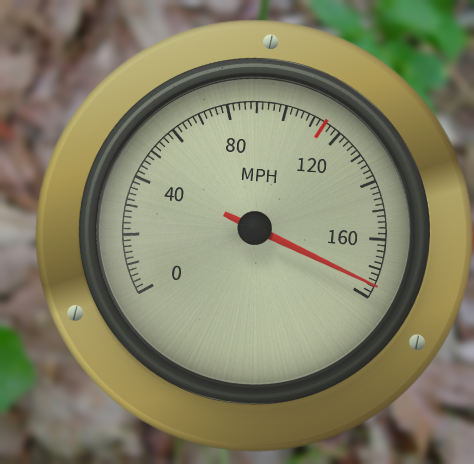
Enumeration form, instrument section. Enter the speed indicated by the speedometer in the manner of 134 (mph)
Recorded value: 176 (mph)
